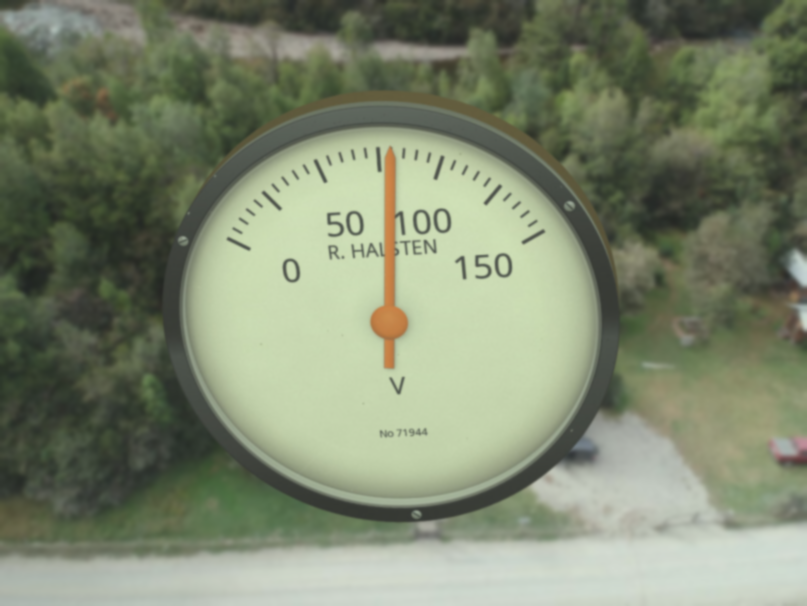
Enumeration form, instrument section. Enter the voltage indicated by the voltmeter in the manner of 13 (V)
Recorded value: 80 (V)
